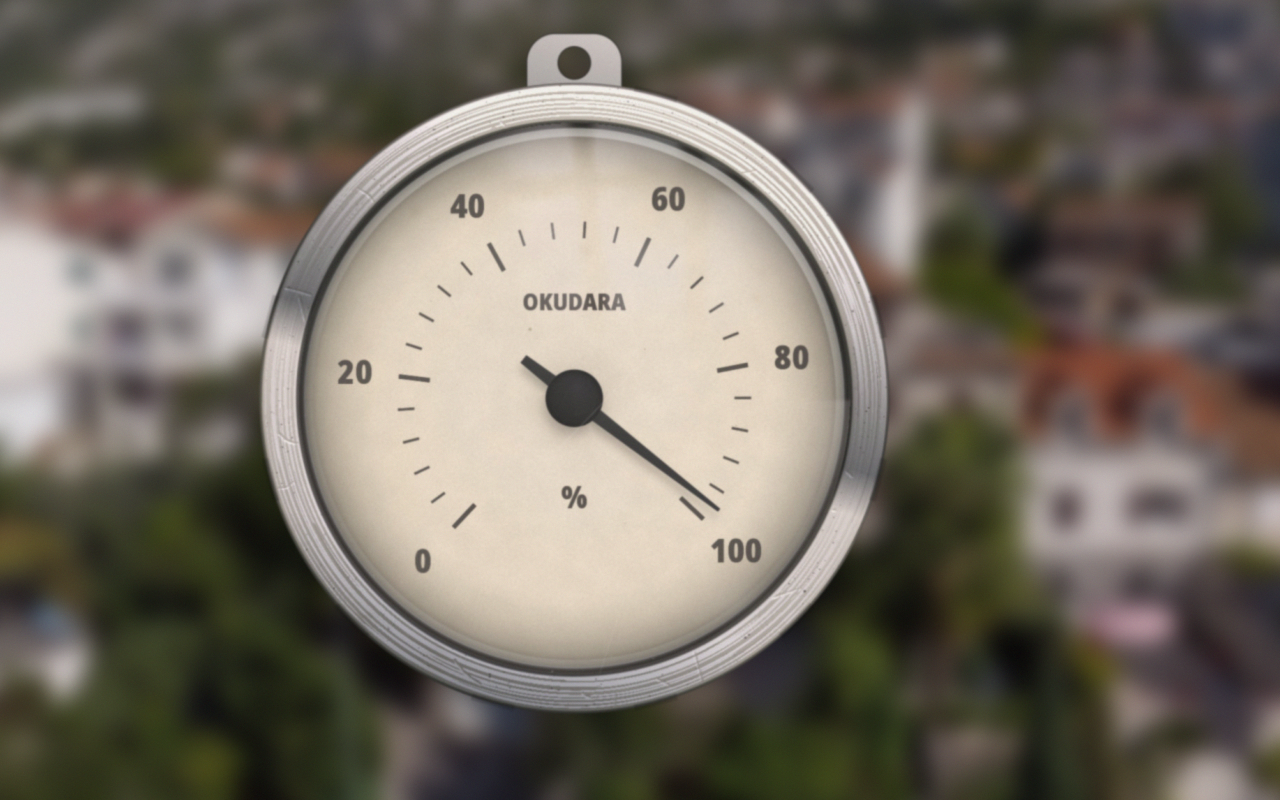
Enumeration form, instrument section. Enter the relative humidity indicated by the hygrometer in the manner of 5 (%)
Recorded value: 98 (%)
